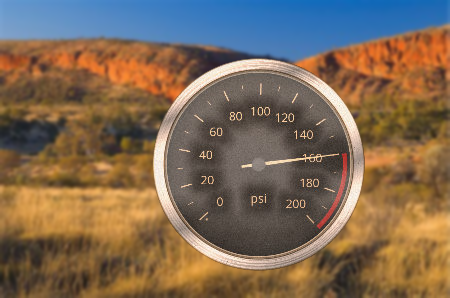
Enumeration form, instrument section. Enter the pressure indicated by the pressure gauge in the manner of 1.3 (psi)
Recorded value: 160 (psi)
